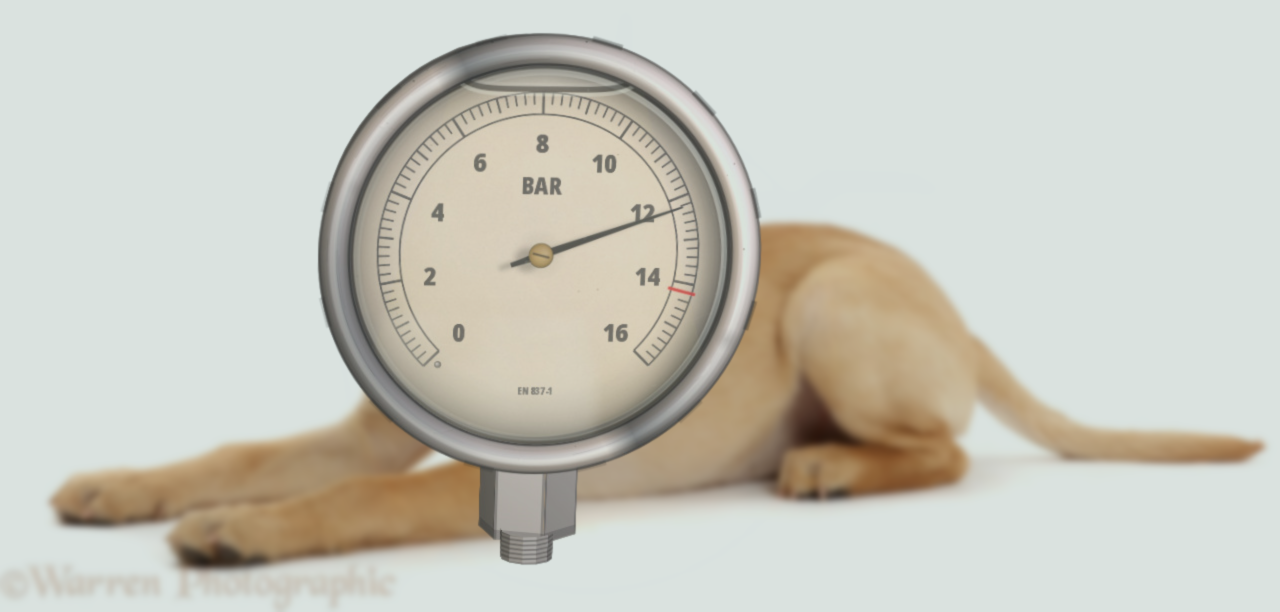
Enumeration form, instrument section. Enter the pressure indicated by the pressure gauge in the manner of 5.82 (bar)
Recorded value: 12.2 (bar)
